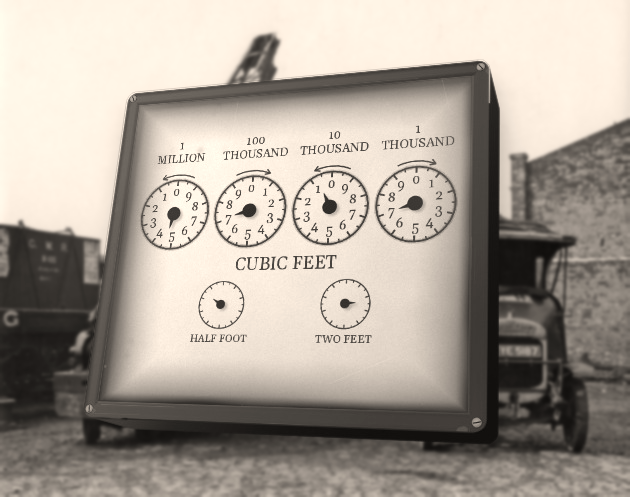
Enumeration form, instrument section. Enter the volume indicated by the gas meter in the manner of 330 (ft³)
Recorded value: 470700 (ft³)
